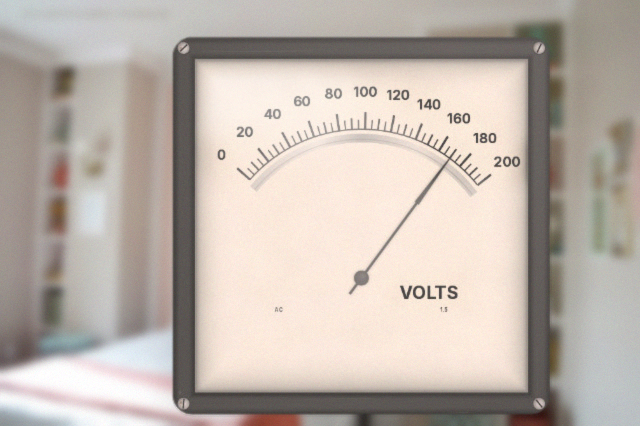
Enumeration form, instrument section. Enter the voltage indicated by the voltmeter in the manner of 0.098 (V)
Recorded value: 170 (V)
